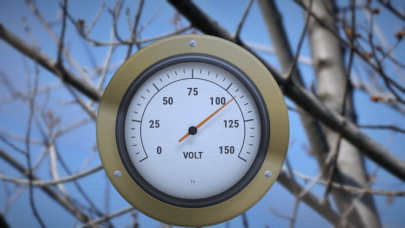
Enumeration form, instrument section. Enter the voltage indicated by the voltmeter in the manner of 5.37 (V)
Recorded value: 107.5 (V)
